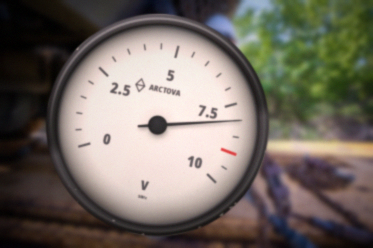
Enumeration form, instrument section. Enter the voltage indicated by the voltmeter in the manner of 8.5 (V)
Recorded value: 8 (V)
